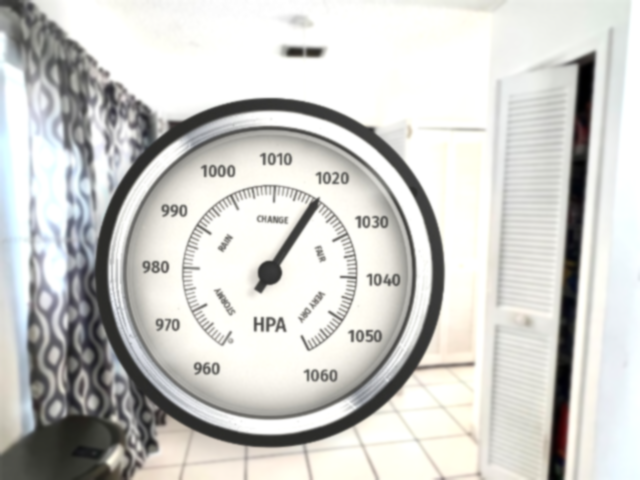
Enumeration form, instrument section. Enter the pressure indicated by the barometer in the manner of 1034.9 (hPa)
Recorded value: 1020 (hPa)
